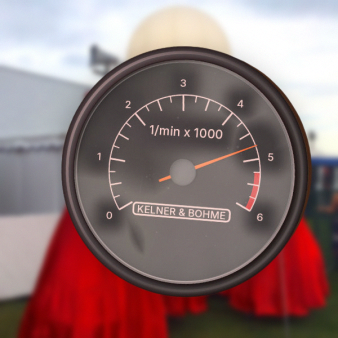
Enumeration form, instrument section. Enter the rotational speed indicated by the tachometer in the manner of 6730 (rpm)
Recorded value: 4750 (rpm)
